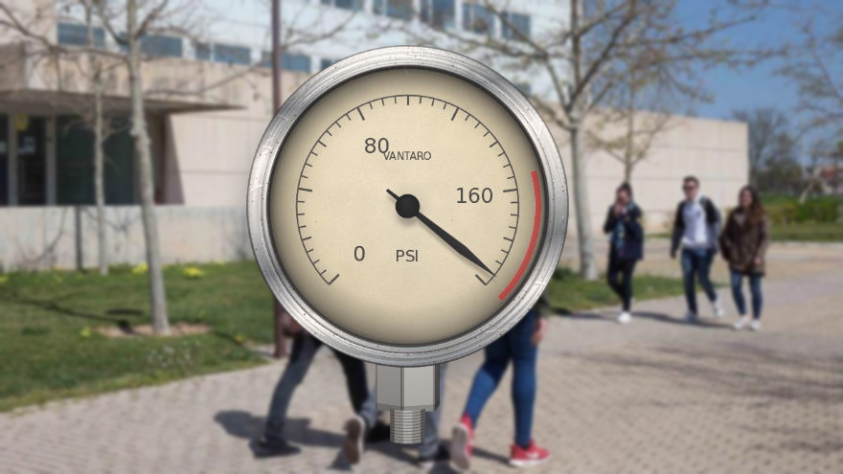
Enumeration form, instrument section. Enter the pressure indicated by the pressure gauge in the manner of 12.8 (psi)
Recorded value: 195 (psi)
